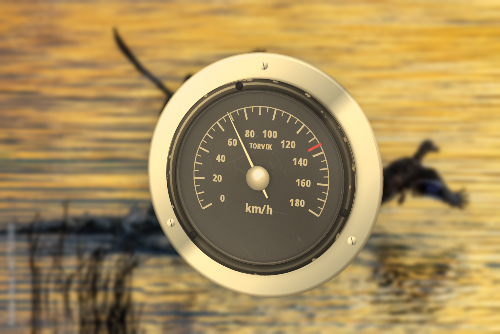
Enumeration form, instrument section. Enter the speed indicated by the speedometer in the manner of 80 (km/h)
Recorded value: 70 (km/h)
